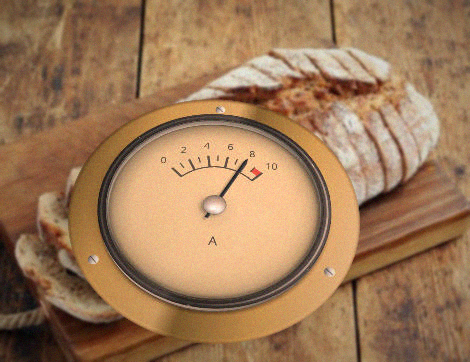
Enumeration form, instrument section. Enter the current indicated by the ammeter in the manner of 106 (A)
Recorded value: 8 (A)
